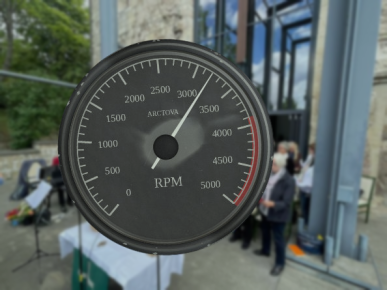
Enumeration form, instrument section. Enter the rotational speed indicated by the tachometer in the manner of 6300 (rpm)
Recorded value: 3200 (rpm)
